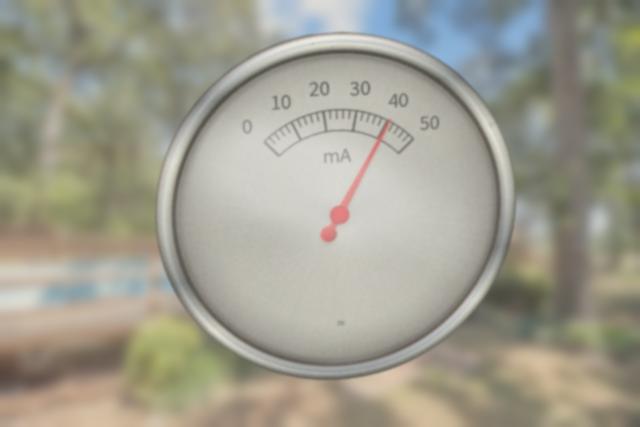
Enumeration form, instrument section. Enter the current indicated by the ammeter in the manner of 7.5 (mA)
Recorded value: 40 (mA)
